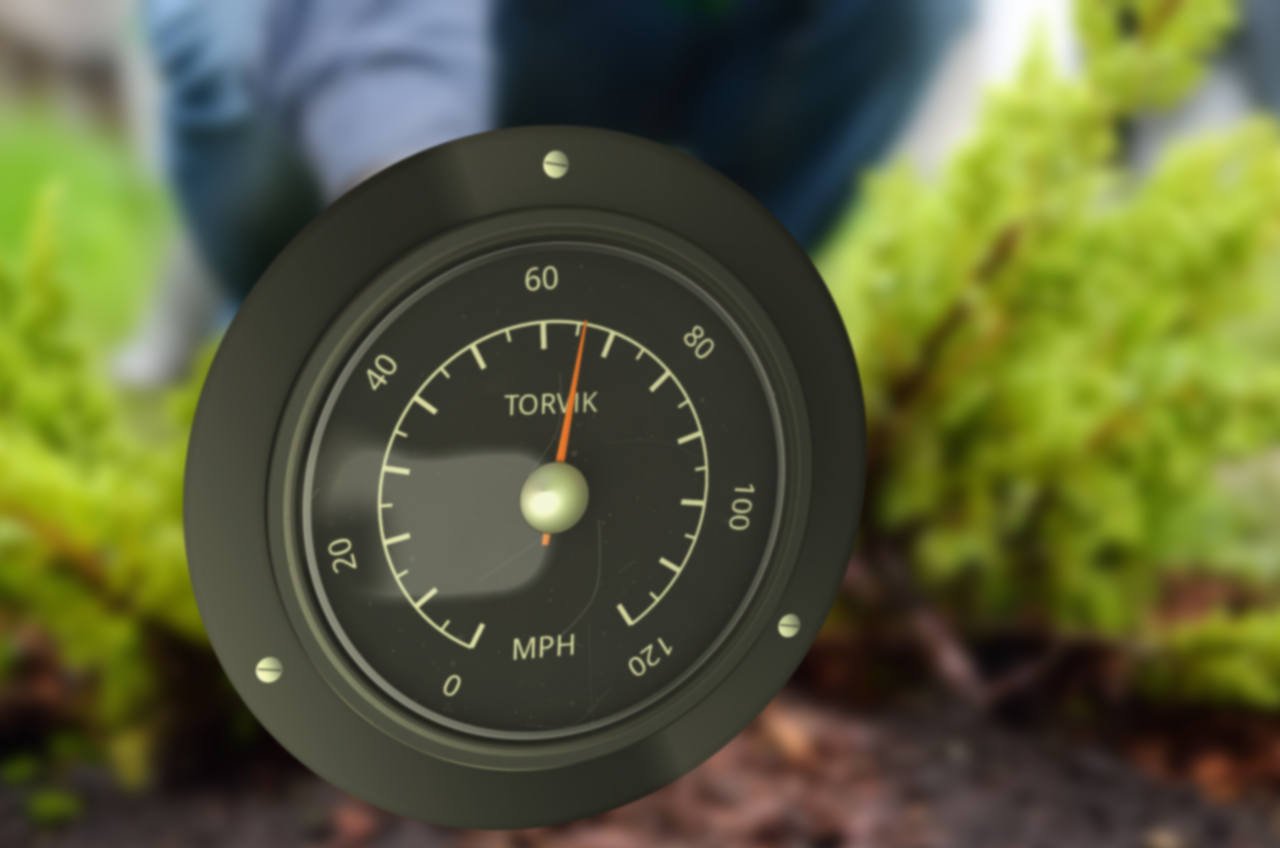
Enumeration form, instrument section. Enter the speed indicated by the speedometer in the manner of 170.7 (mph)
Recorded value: 65 (mph)
